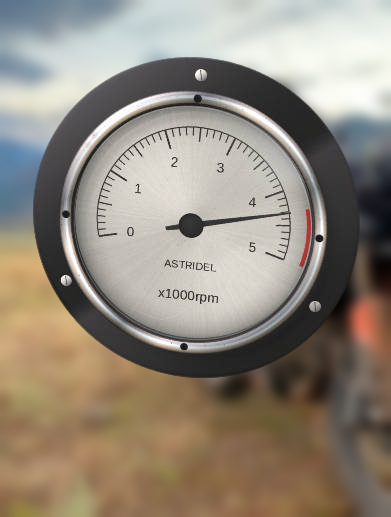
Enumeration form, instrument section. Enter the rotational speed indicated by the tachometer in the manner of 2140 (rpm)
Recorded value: 4300 (rpm)
